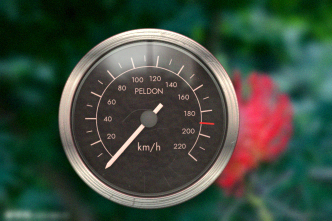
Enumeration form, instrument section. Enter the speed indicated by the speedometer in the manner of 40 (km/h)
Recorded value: 0 (km/h)
